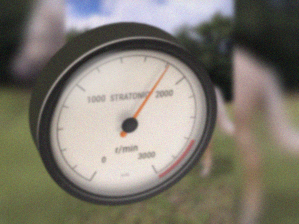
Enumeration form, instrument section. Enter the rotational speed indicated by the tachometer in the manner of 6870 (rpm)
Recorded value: 1800 (rpm)
